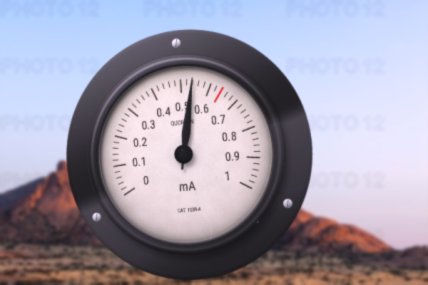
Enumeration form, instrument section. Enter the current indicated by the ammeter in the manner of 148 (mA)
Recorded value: 0.54 (mA)
